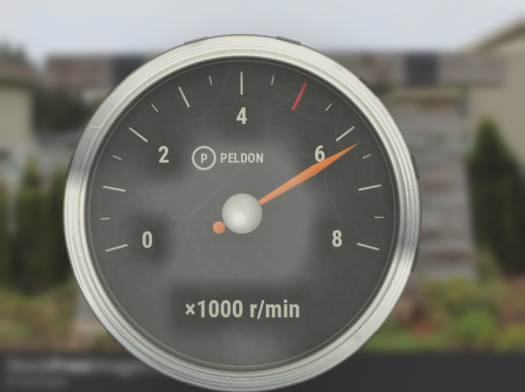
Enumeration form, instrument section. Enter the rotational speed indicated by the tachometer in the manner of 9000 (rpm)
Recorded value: 6250 (rpm)
